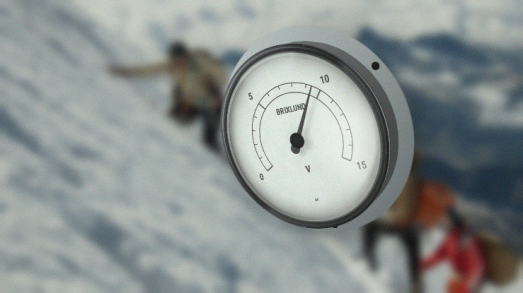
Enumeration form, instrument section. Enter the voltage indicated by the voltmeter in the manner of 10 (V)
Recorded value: 9.5 (V)
